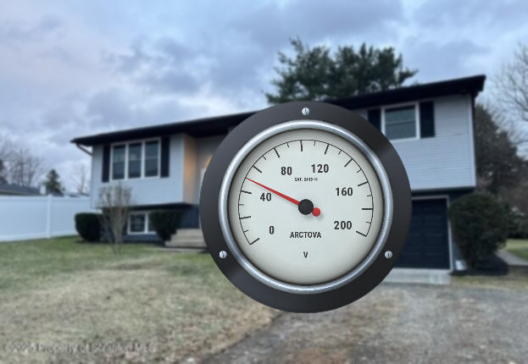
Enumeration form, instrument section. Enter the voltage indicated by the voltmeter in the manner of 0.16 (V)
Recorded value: 50 (V)
